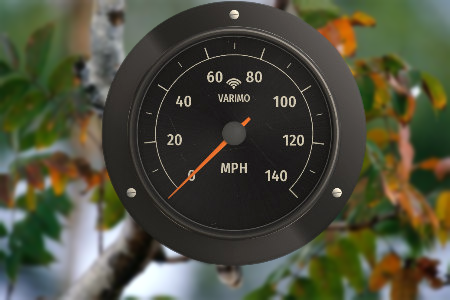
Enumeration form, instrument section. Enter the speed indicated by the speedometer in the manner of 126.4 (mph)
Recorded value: 0 (mph)
